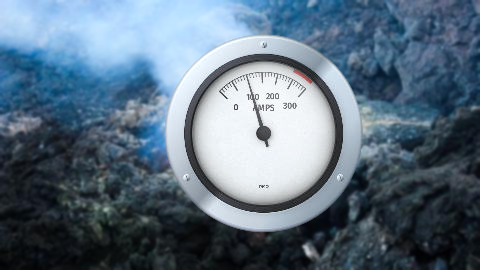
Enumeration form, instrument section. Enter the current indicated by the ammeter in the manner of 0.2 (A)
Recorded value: 100 (A)
